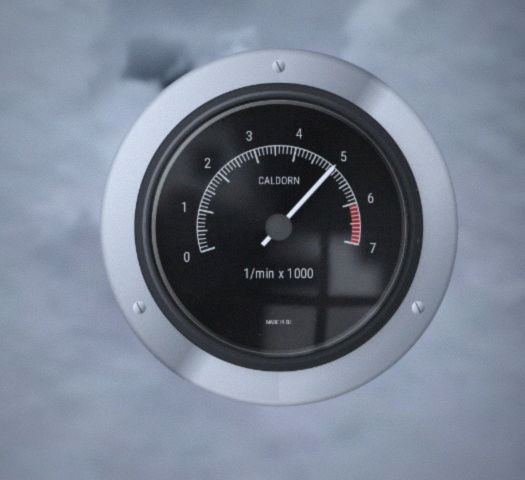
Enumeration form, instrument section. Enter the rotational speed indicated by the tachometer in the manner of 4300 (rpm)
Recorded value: 5000 (rpm)
